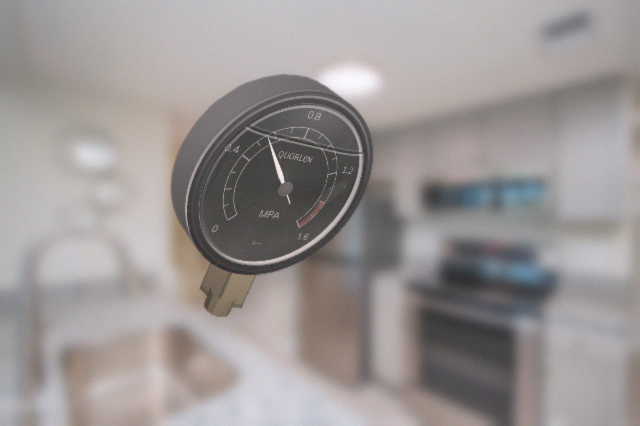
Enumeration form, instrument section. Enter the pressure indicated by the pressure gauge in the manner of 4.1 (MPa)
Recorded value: 0.55 (MPa)
